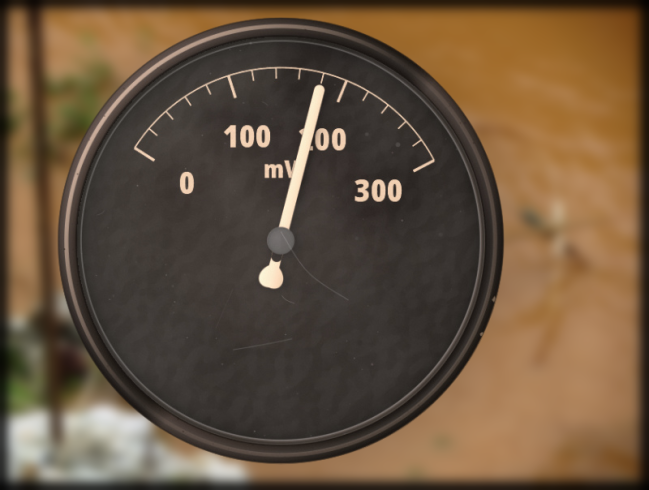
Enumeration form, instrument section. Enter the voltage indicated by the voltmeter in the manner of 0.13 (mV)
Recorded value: 180 (mV)
